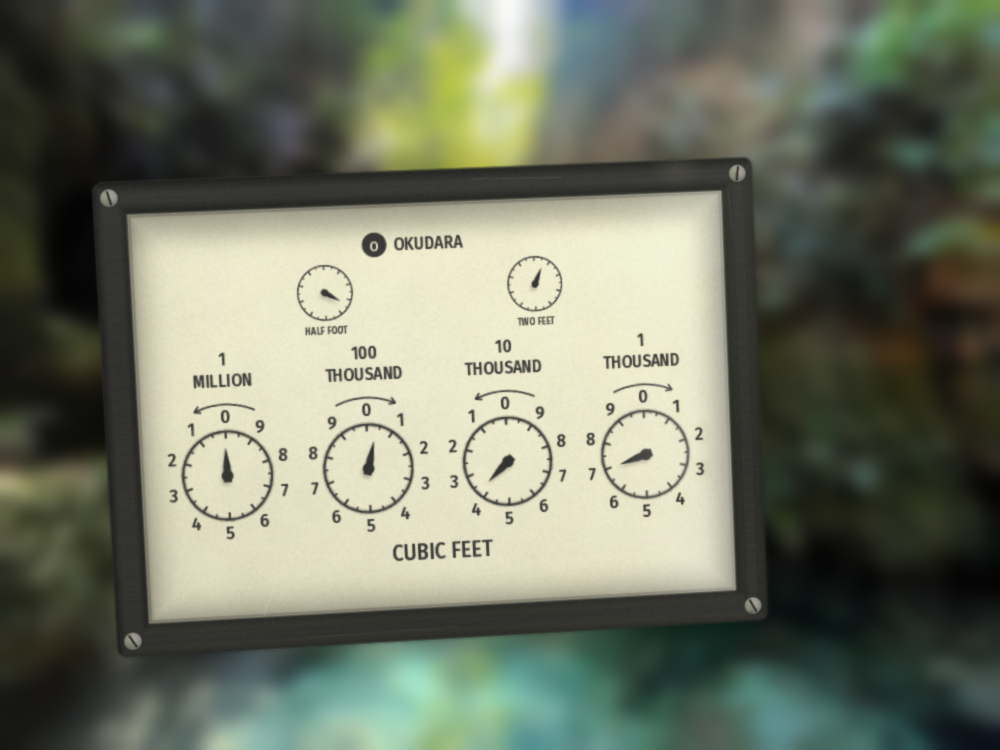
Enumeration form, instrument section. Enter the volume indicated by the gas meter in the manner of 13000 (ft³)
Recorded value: 3700 (ft³)
